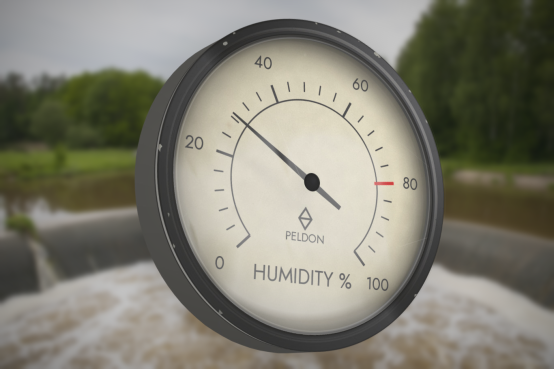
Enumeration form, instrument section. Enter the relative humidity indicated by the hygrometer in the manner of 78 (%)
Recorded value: 28 (%)
